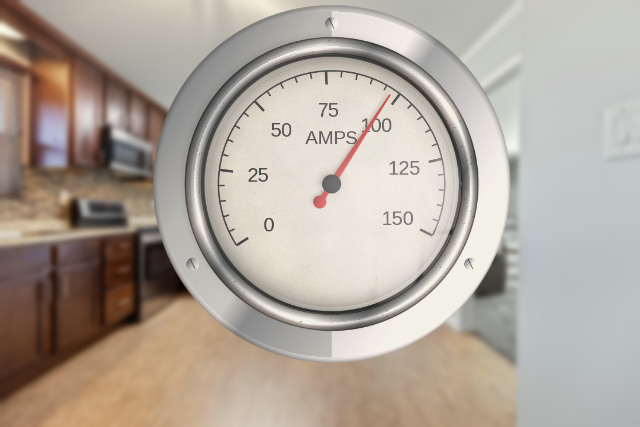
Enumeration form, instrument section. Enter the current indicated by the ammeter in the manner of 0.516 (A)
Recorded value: 97.5 (A)
